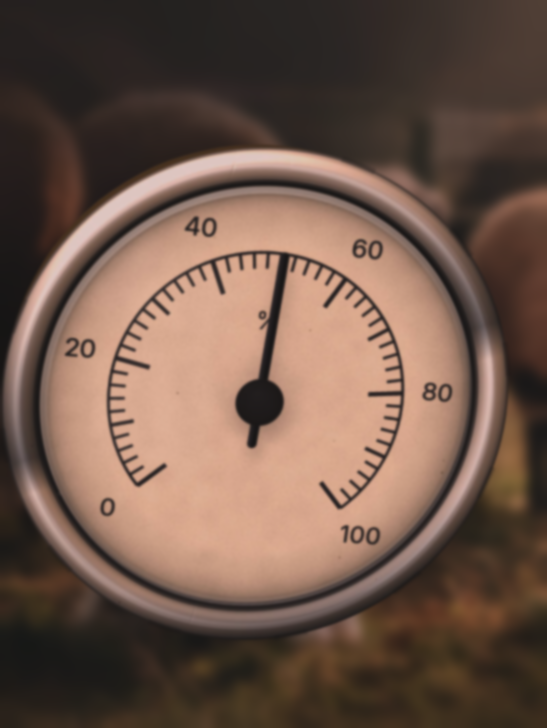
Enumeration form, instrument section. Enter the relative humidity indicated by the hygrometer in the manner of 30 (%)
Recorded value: 50 (%)
